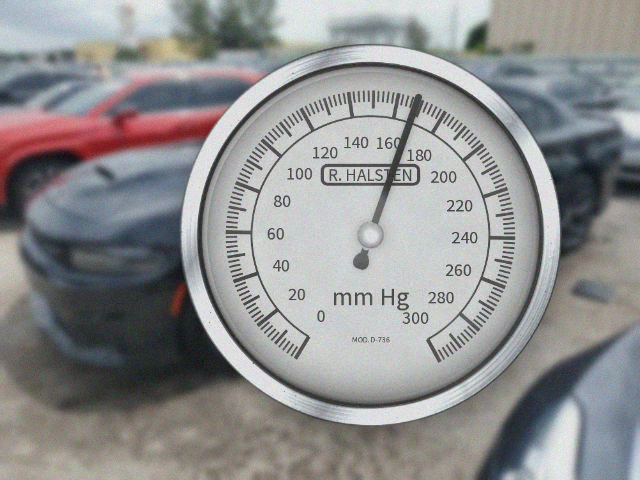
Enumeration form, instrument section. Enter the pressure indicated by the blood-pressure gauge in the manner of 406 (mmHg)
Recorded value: 168 (mmHg)
